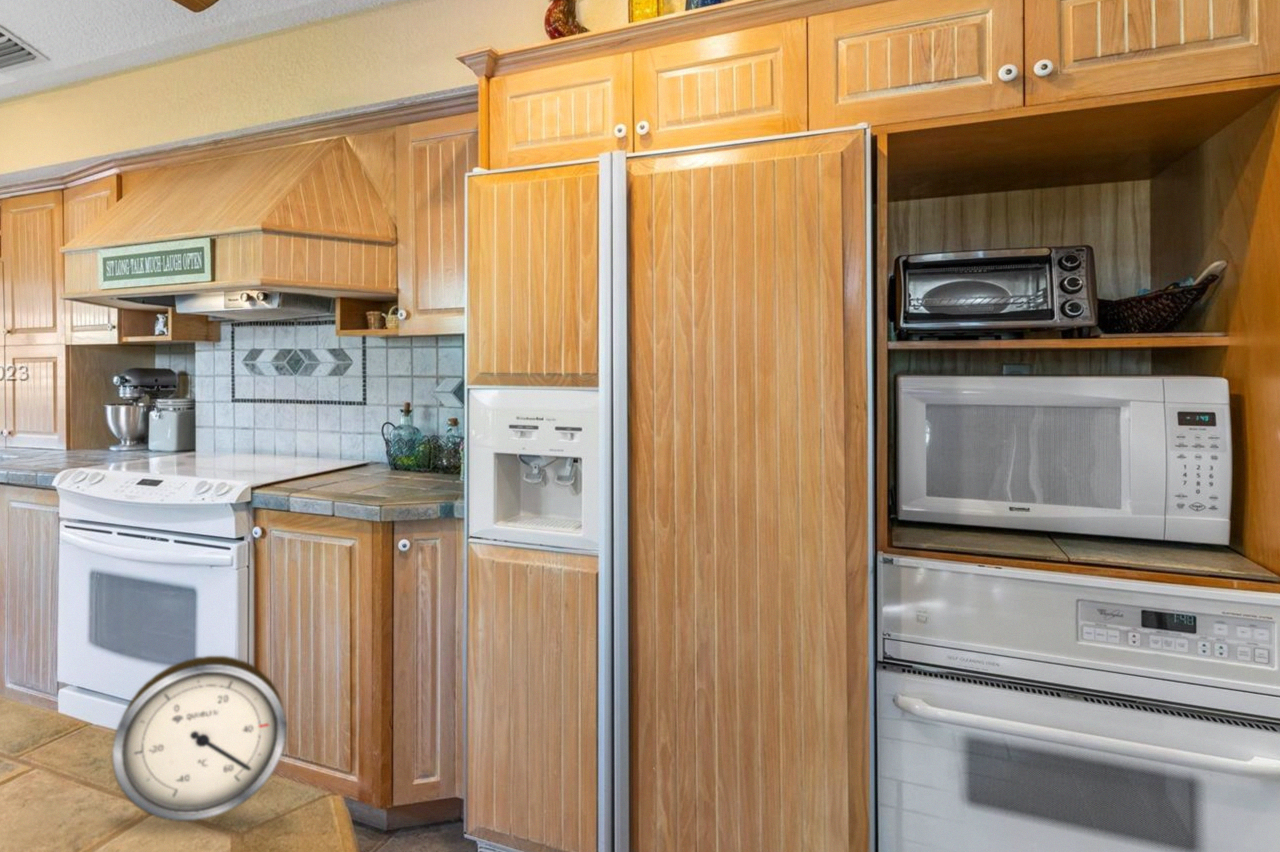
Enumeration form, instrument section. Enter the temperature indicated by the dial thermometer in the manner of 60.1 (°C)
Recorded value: 55 (°C)
